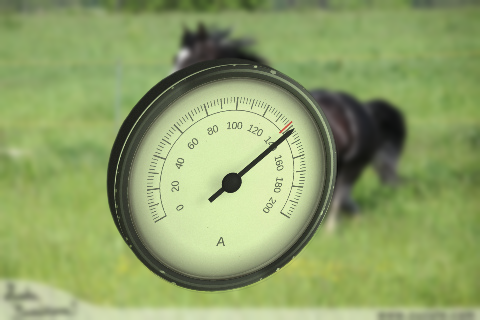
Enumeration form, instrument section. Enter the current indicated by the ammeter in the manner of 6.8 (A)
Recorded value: 140 (A)
